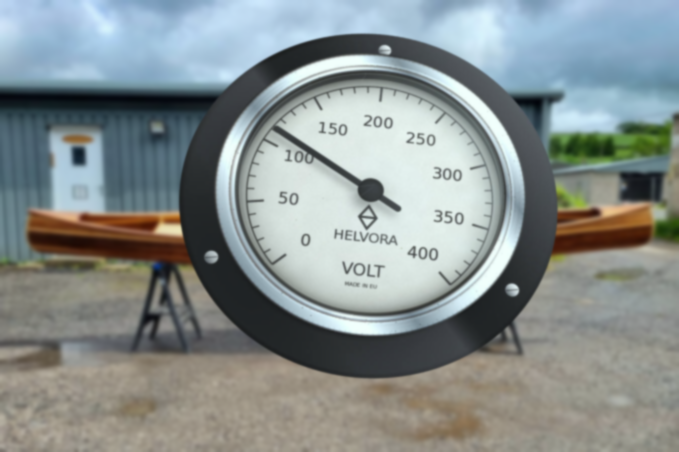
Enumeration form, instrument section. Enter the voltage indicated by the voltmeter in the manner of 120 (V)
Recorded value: 110 (V)
